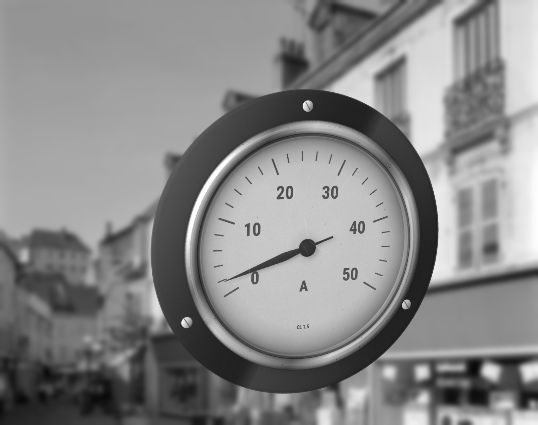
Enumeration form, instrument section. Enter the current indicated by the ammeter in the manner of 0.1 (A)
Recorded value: 2 (A)
